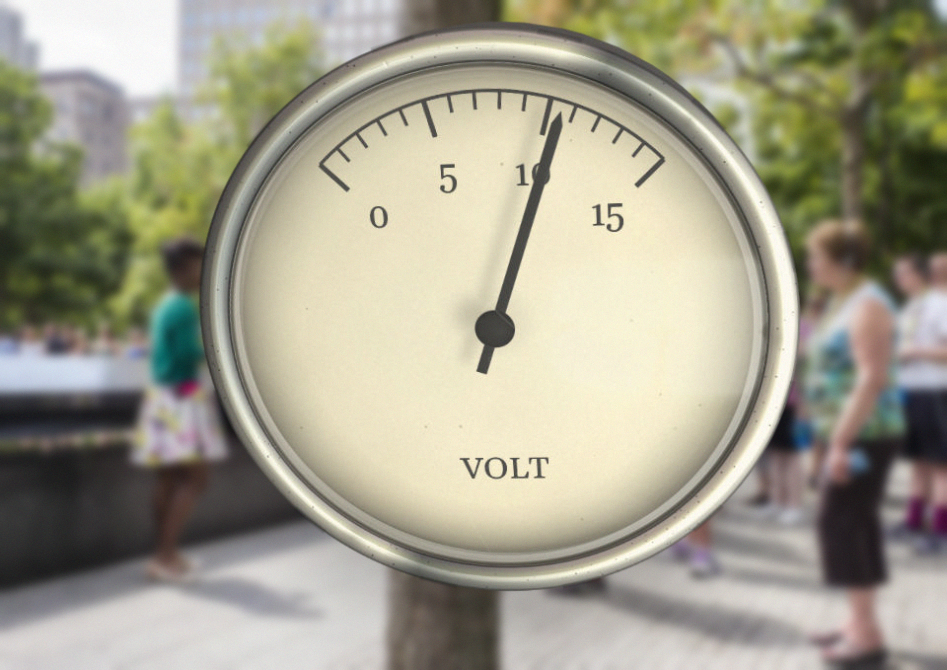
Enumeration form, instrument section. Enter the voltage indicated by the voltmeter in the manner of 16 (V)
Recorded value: 10.5 (V)
